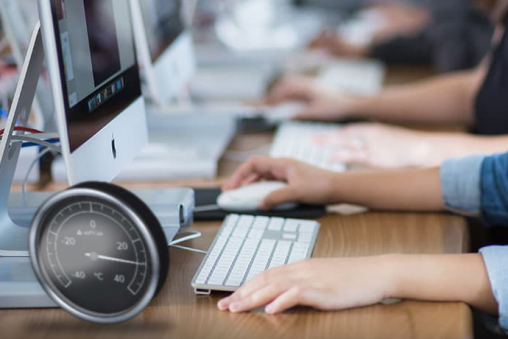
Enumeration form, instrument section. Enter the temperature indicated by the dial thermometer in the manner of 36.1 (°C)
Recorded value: 28 (°C)
